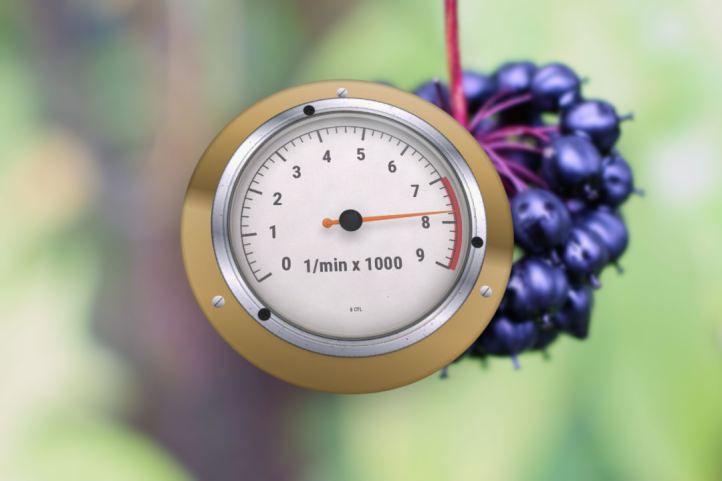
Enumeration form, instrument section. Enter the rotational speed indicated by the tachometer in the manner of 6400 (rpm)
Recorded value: 7800 (rpm)
